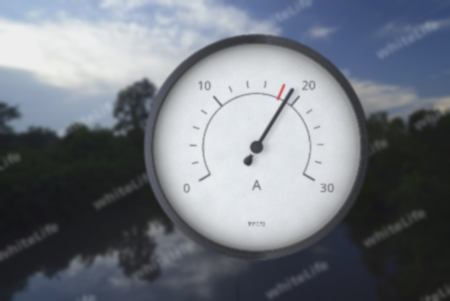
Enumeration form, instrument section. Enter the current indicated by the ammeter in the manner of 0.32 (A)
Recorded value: 19 (A)
